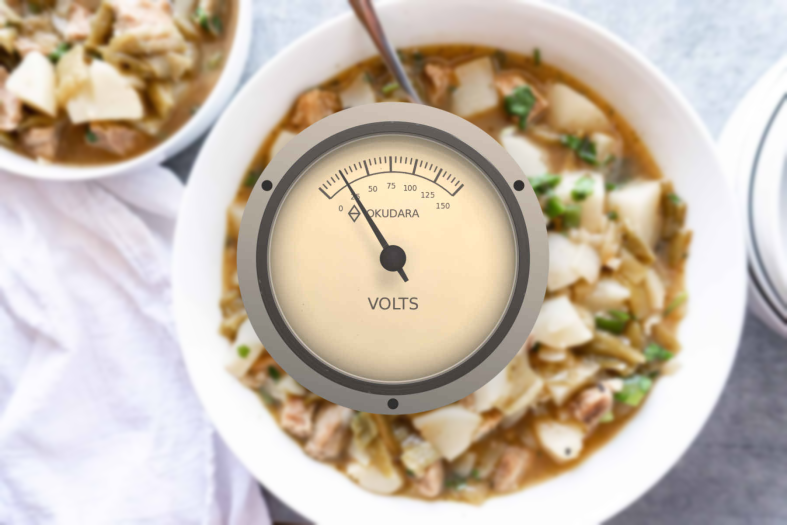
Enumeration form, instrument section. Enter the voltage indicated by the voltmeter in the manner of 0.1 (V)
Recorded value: 25 (V)
